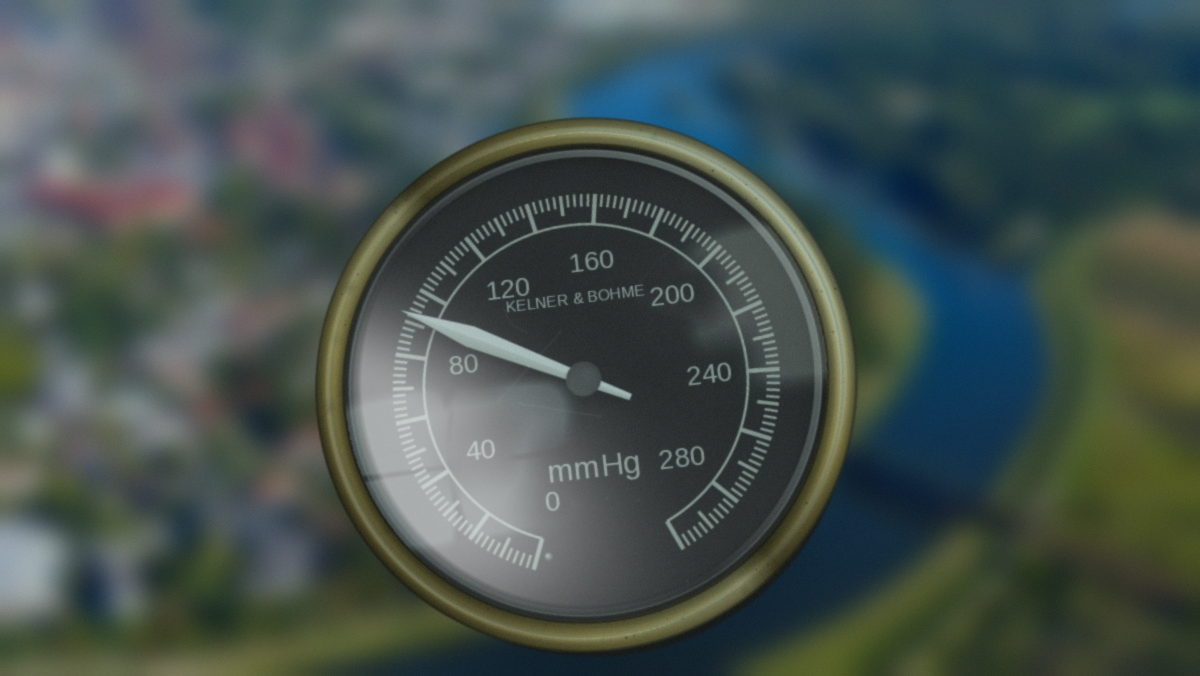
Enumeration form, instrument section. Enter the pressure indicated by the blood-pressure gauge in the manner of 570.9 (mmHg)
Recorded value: 92 (mmHg)
